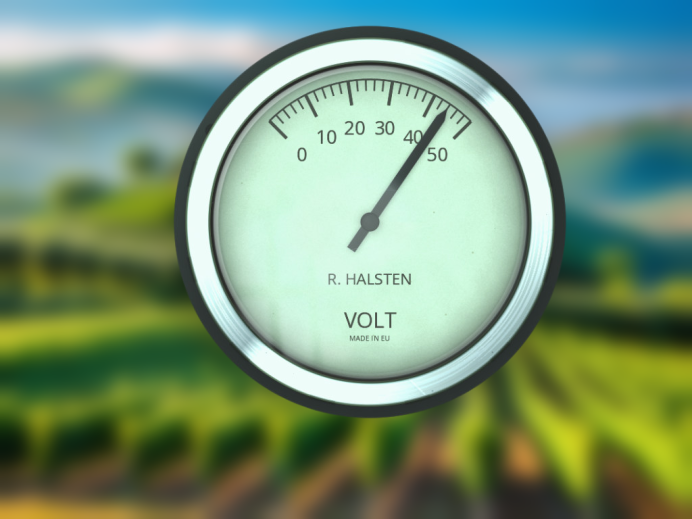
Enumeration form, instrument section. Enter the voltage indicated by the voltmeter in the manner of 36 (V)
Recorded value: 44 (V)
